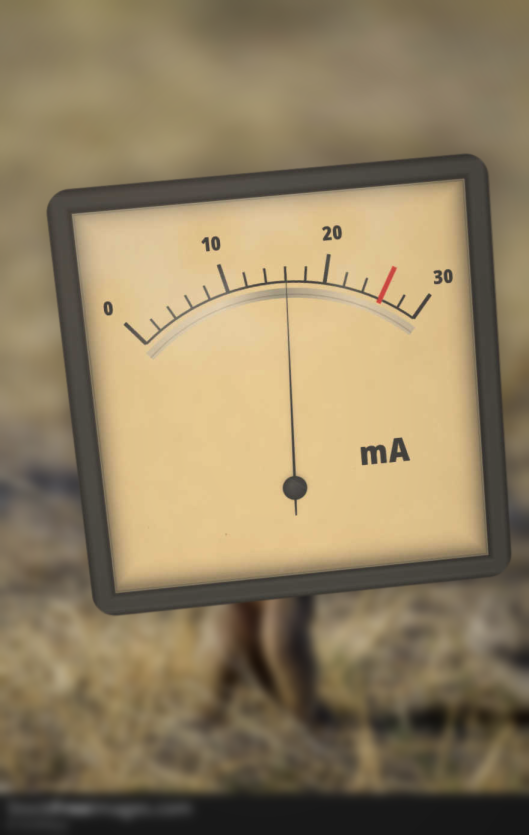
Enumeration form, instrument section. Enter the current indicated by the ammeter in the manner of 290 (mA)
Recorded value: 16 (mA)
